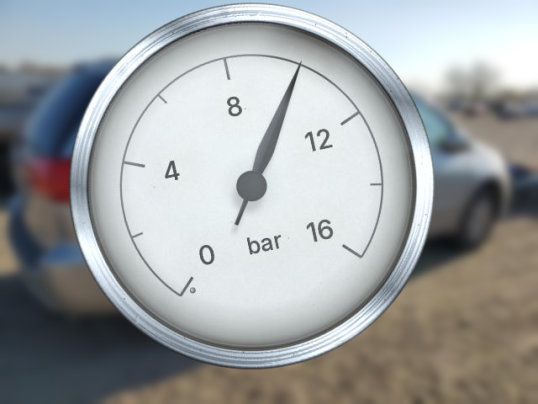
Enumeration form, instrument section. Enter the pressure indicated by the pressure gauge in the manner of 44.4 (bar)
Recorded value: 10 (bar)
